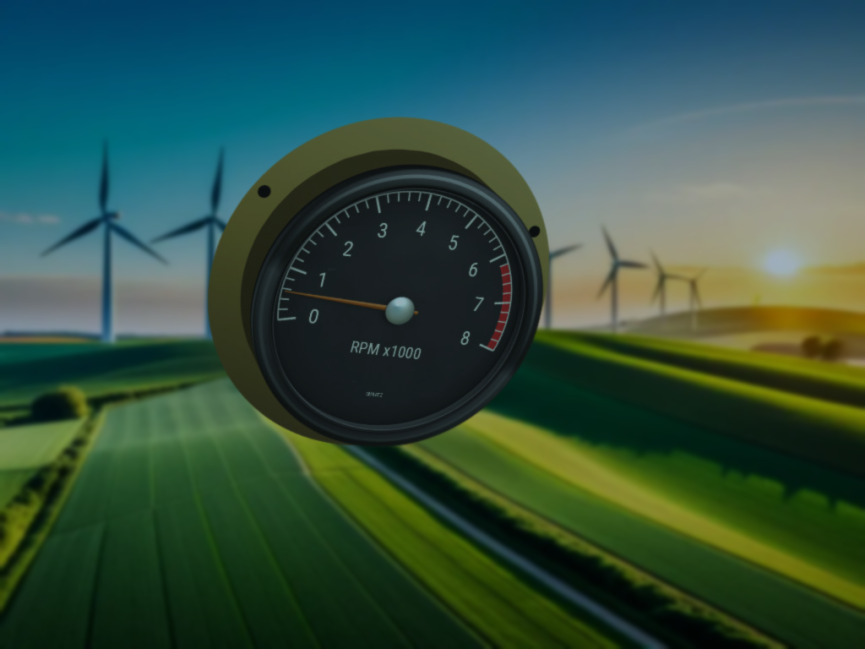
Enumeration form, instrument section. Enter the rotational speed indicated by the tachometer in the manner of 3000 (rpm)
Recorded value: 600 (rpm)
